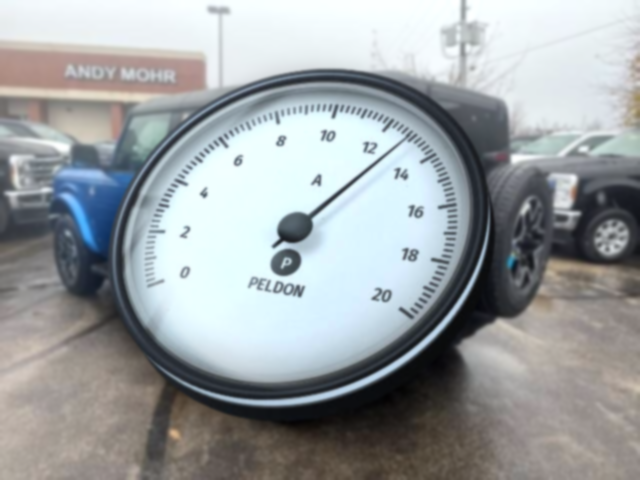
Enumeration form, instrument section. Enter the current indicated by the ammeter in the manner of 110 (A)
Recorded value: 13 (A)
